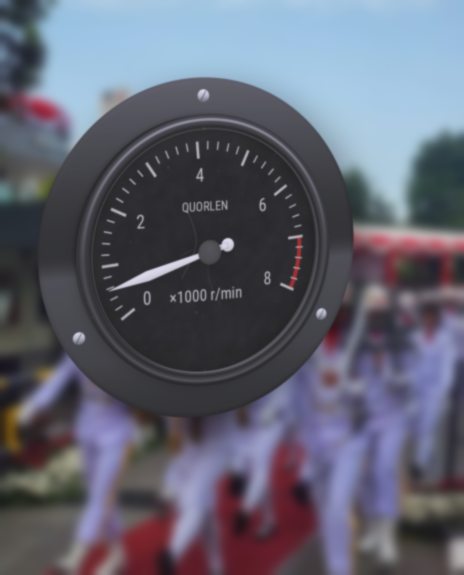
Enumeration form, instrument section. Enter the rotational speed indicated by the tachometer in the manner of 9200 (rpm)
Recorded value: 600 (rpm)
